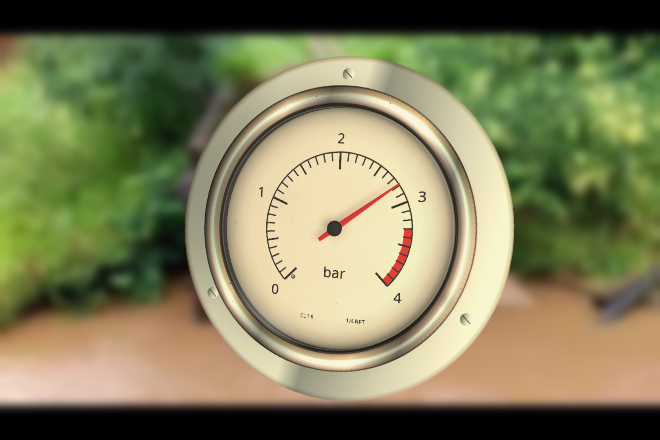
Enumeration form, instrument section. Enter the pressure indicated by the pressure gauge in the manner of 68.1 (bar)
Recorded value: 2.8 (bar)
